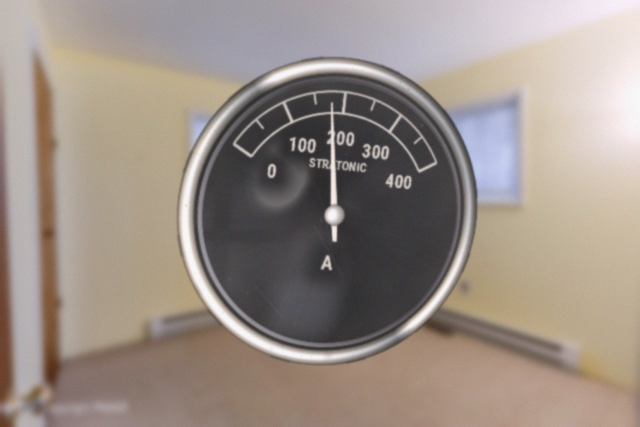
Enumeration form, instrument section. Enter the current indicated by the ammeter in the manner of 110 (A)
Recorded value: 175 (A)
